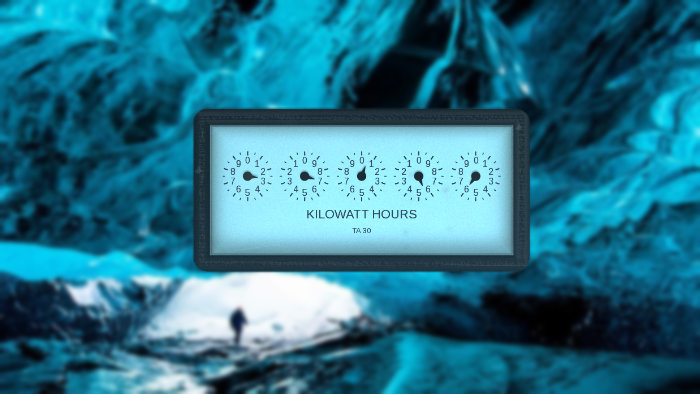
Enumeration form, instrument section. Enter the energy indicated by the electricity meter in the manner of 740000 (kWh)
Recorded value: 27056 (kWh)
